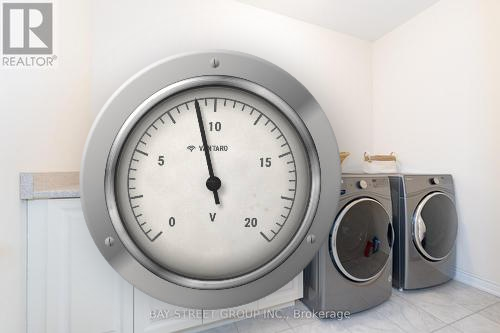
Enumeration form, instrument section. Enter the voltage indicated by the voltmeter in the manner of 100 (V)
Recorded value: 9 (V)
